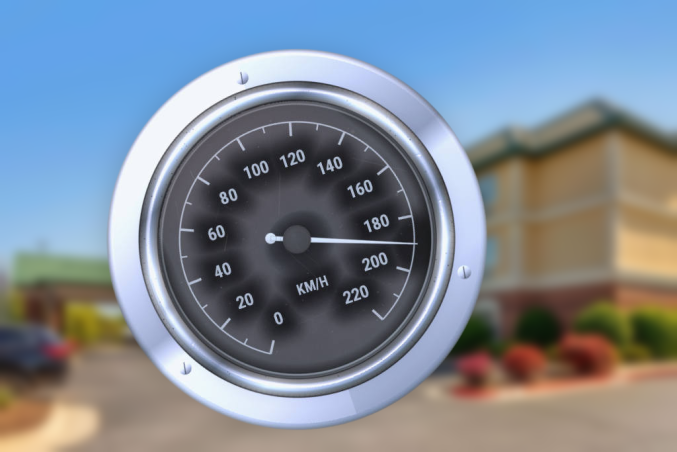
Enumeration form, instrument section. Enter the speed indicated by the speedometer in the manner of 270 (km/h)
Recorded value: 190 (km/h)
